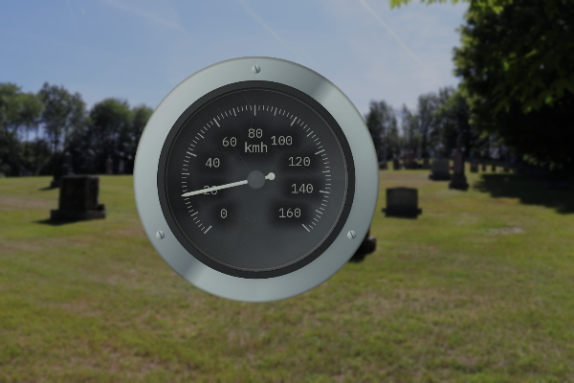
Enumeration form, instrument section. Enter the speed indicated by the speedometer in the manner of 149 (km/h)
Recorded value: 20 (km/h)
